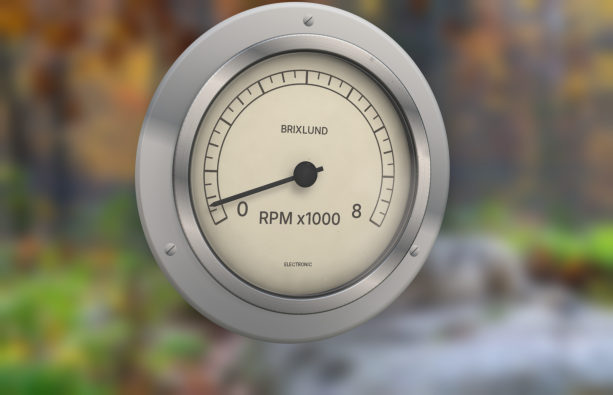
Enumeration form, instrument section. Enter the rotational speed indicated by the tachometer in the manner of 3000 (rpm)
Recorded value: 375 (rpm)
